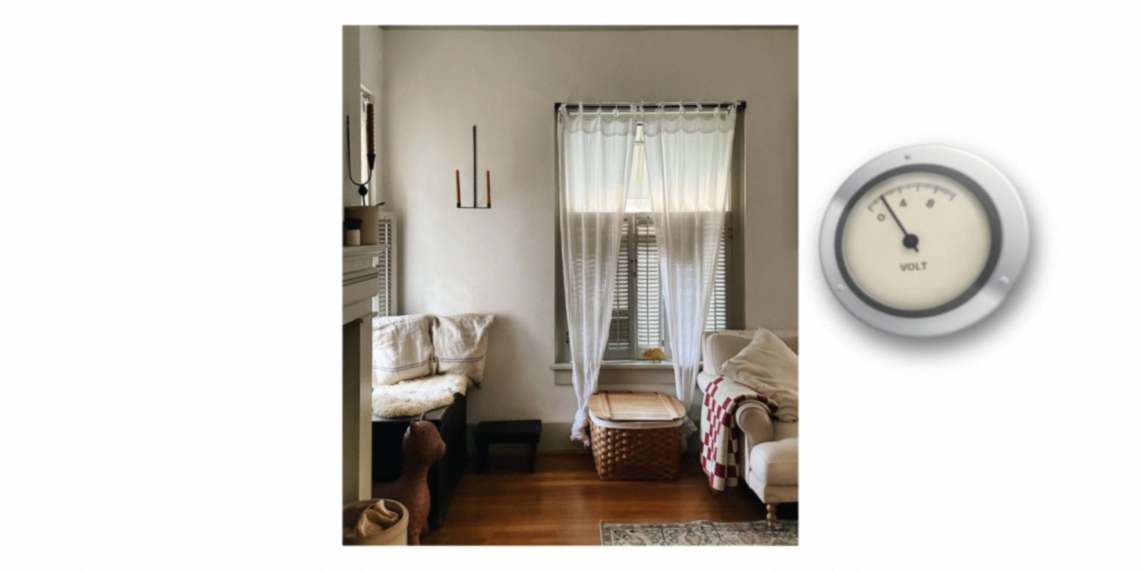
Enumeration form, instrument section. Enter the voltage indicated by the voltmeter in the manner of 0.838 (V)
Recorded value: 2 (V)
